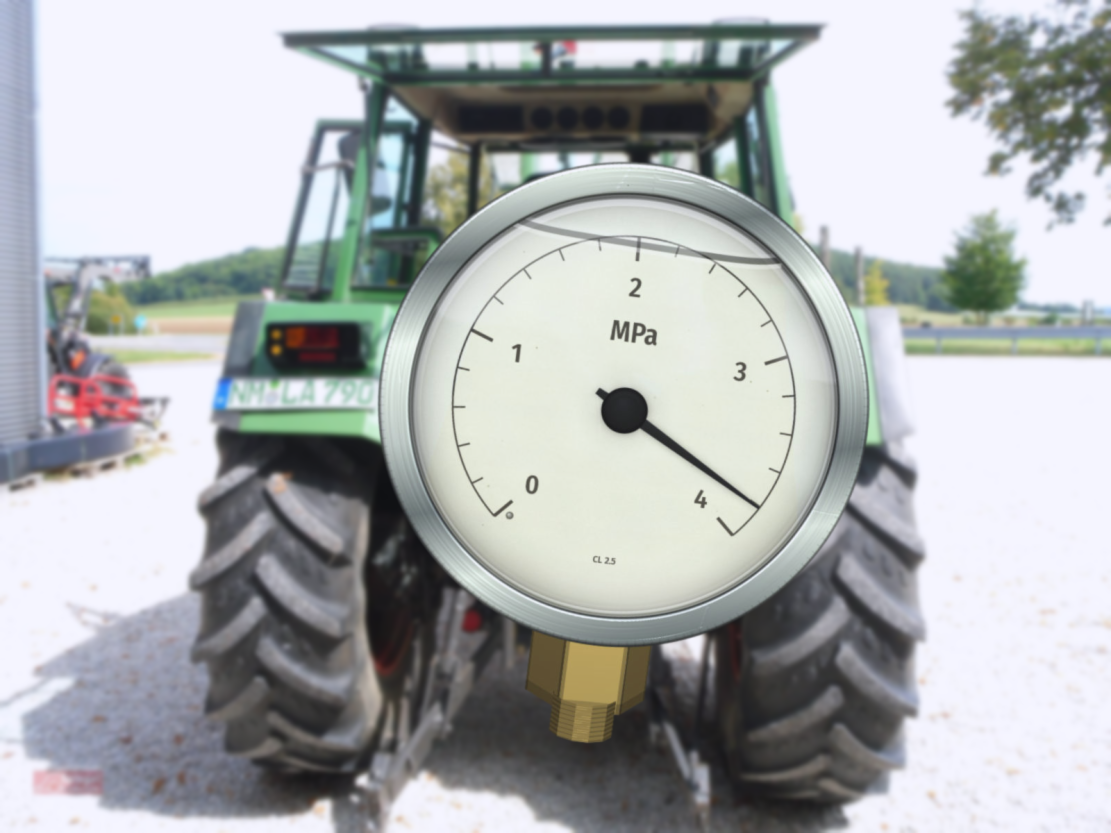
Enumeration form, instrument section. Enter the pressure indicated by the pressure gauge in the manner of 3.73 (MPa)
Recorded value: 3.8 (MPa)
